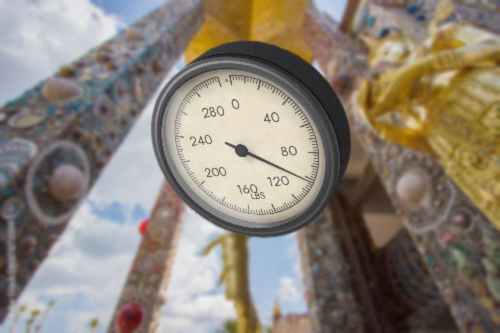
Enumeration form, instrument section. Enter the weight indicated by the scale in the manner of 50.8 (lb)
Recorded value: 100 (lb)
